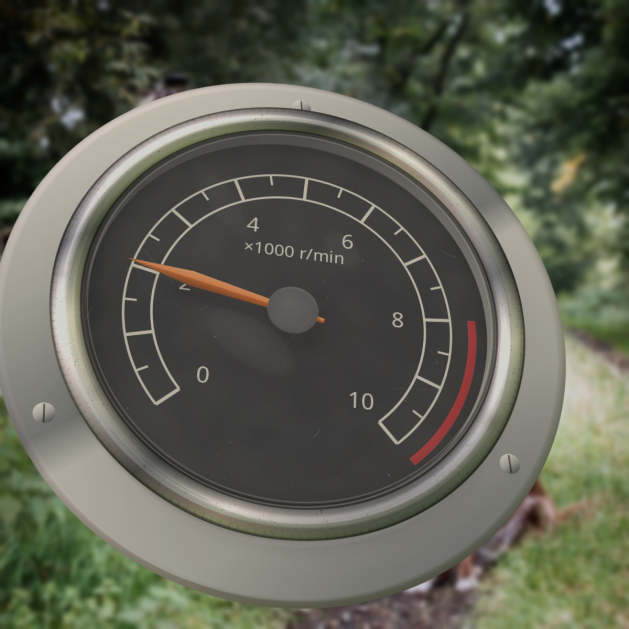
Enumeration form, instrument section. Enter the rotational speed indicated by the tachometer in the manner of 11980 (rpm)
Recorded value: 2000 (rpm)
